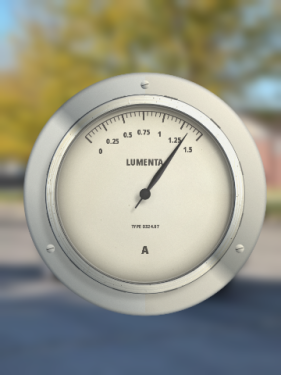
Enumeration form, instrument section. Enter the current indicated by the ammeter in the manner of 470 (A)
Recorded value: 1.35 (A)
